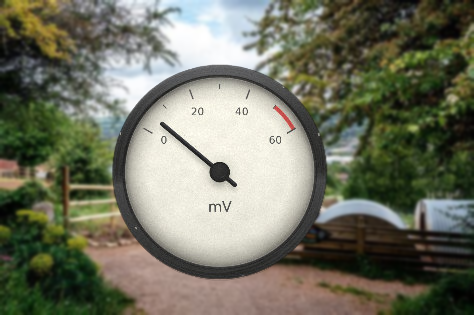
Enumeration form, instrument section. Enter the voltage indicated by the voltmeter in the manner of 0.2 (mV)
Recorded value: 5 (mV)
